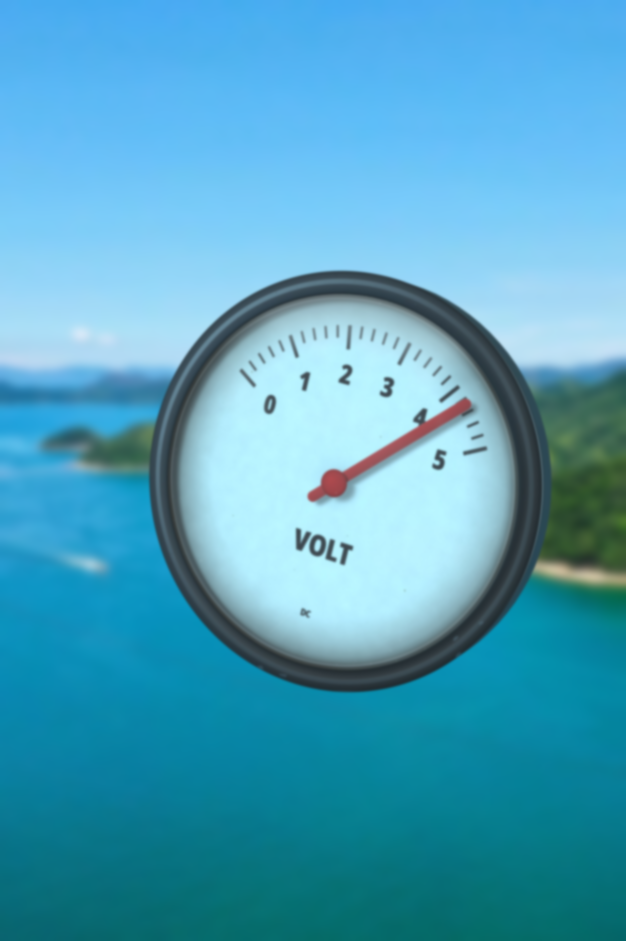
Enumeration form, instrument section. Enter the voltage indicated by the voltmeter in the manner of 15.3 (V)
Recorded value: 4.3 (V)
